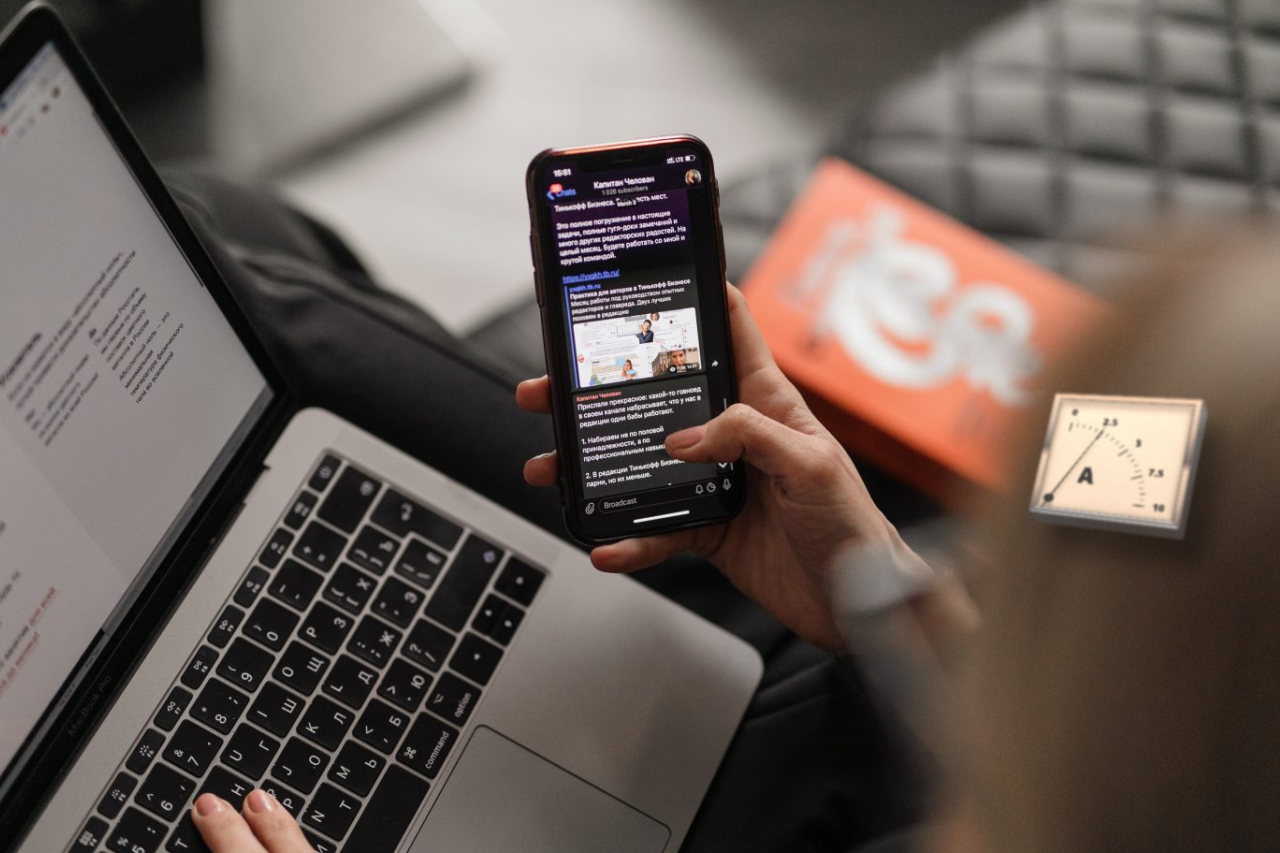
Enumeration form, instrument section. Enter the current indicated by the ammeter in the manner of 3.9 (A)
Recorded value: 2.5 (A)
